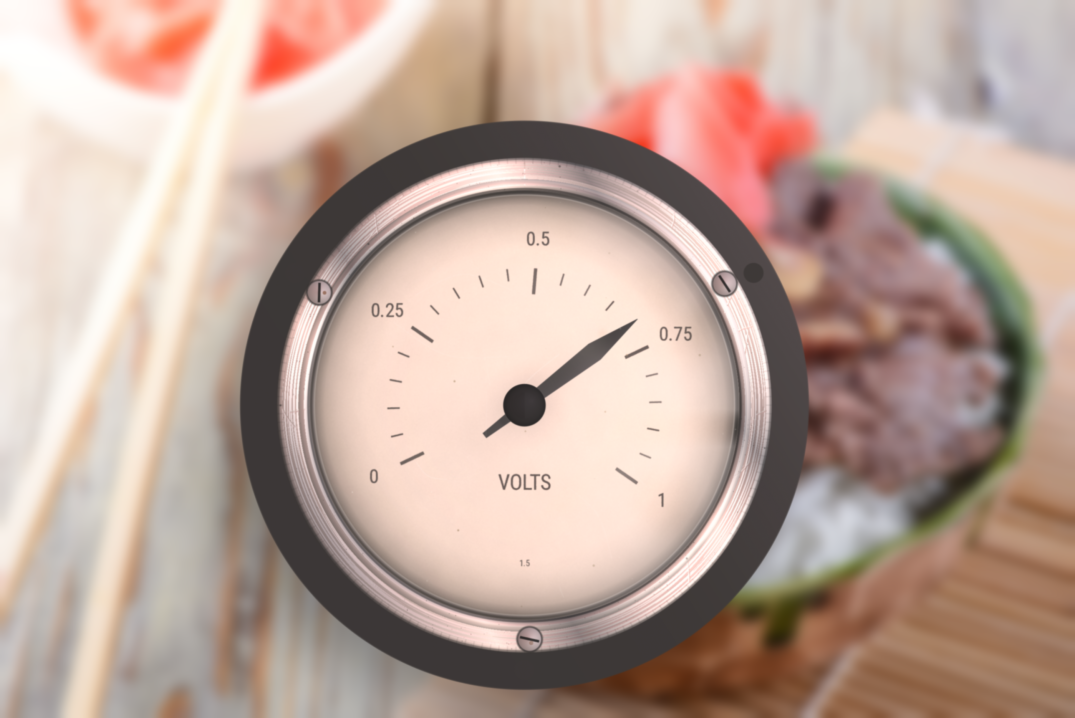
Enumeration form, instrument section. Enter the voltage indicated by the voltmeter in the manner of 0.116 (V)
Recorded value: 0.7 (V)
